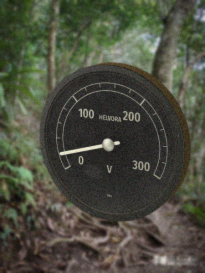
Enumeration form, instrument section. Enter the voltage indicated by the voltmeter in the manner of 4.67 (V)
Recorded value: 20 (V)
